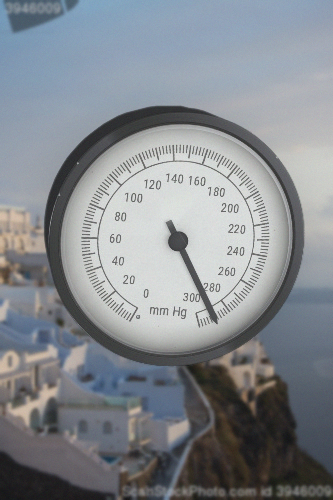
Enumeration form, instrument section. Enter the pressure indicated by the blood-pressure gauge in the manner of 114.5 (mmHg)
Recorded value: 290 (mmHg)
